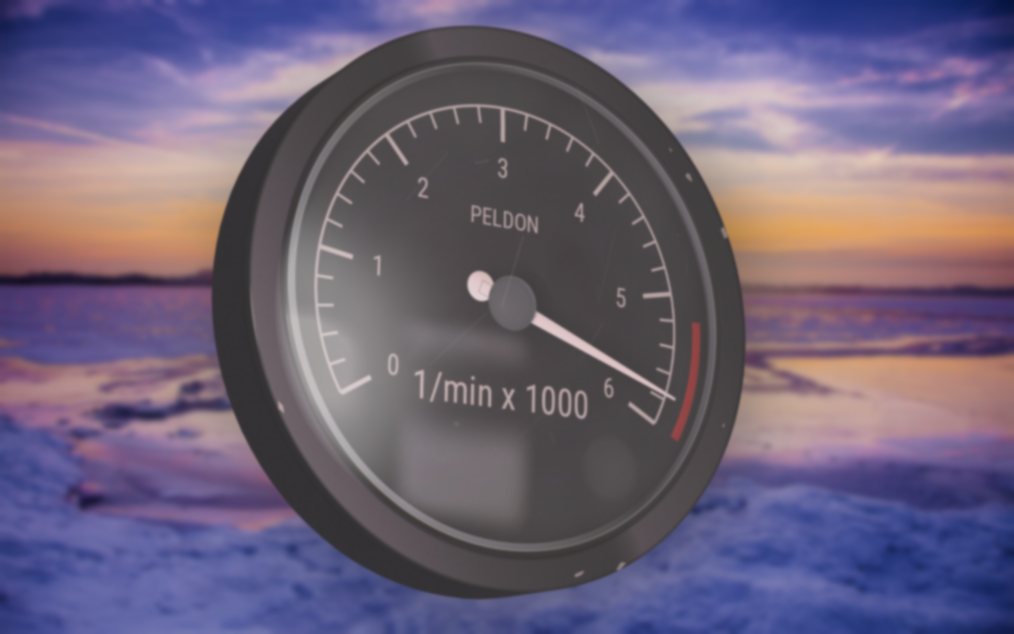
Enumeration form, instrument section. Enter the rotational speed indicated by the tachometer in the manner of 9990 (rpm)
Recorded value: 5800 (rpm)
